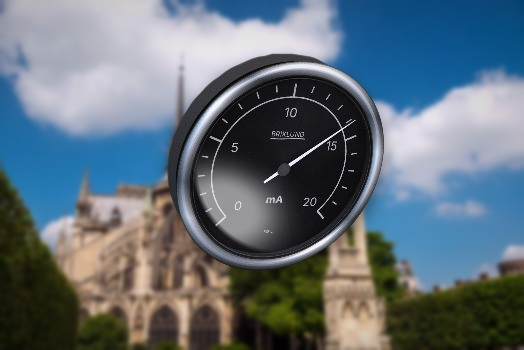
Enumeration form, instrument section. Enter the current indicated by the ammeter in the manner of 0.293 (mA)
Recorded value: 14 (mA)
